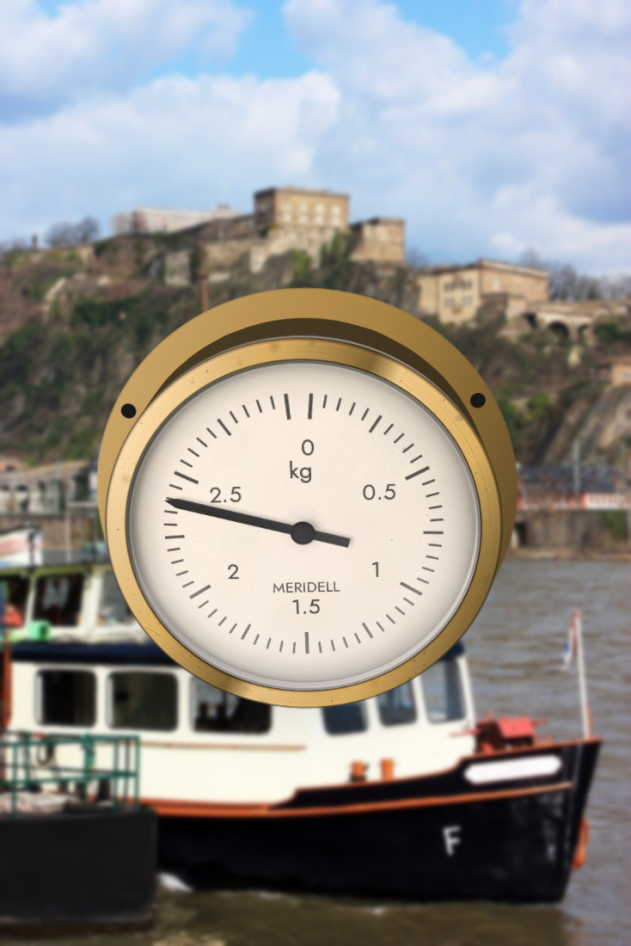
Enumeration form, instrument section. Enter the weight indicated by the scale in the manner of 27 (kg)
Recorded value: 2.4 (kg)
